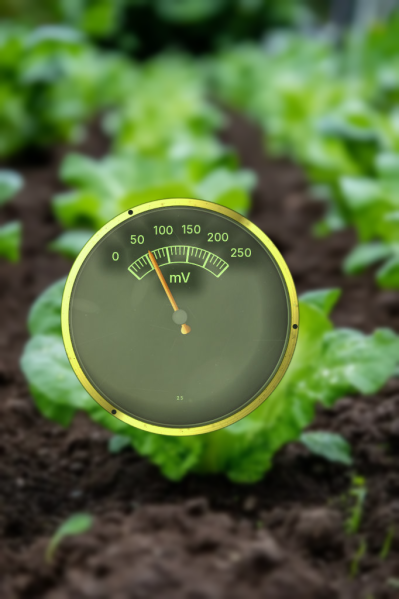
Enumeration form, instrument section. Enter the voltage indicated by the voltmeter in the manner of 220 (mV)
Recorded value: 60 (mV)
